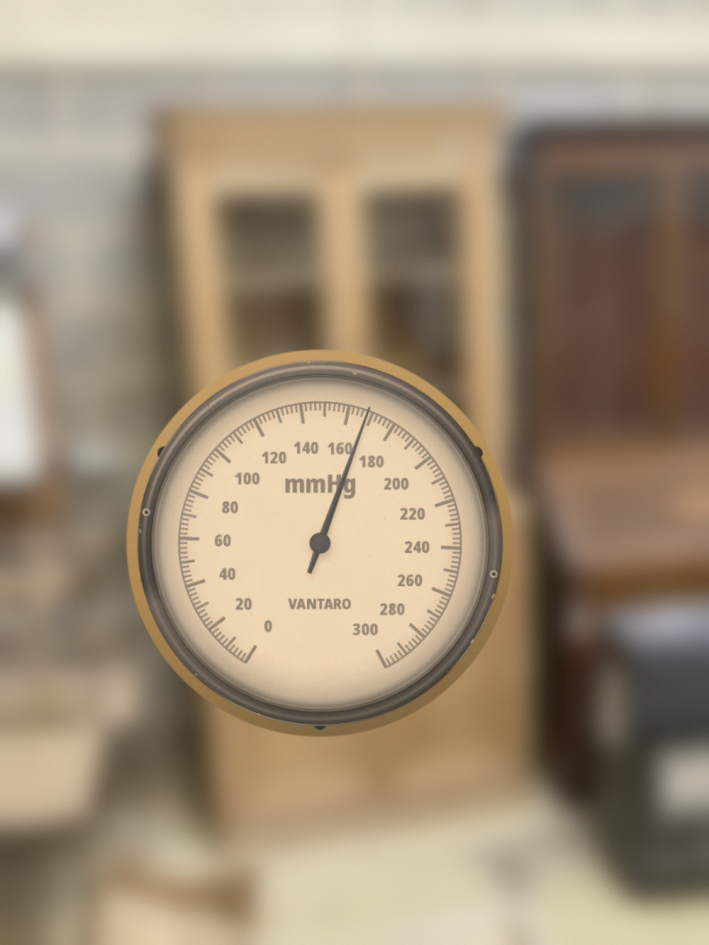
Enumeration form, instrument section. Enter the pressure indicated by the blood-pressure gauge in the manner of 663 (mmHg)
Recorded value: 168 (mmHg)
